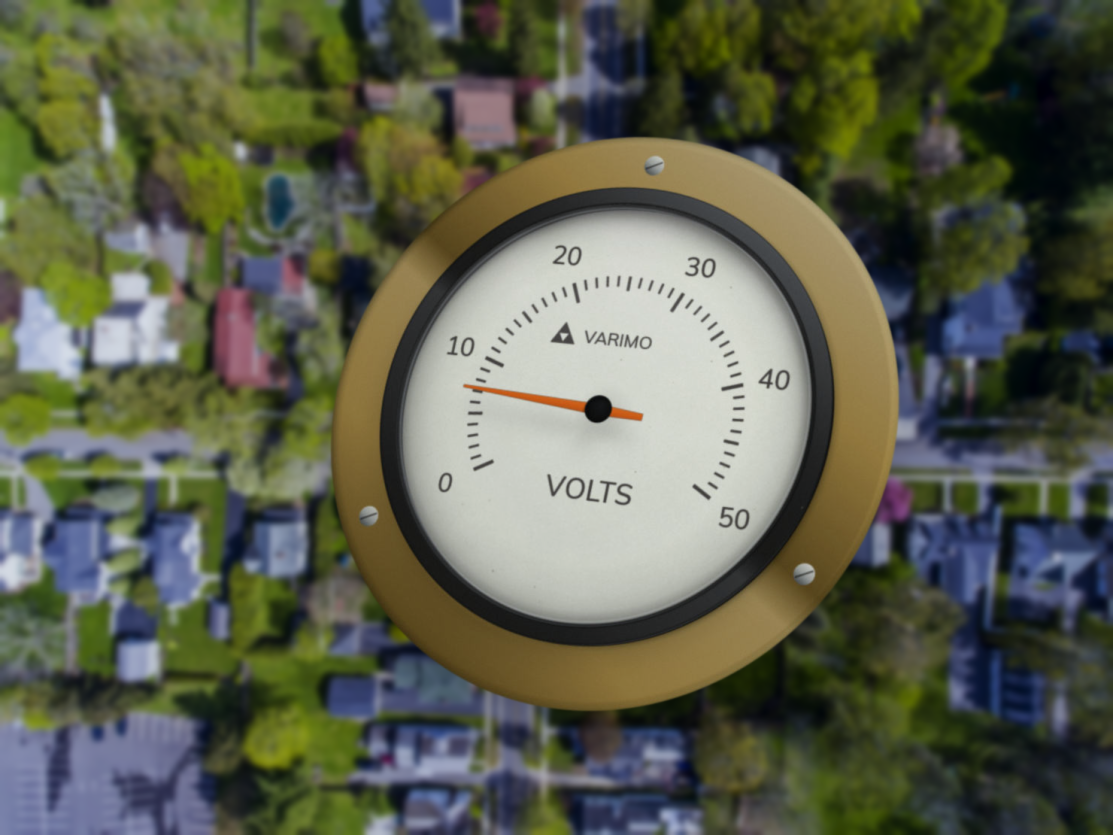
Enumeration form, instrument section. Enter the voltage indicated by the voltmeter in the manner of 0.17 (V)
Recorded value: 7 (V)
